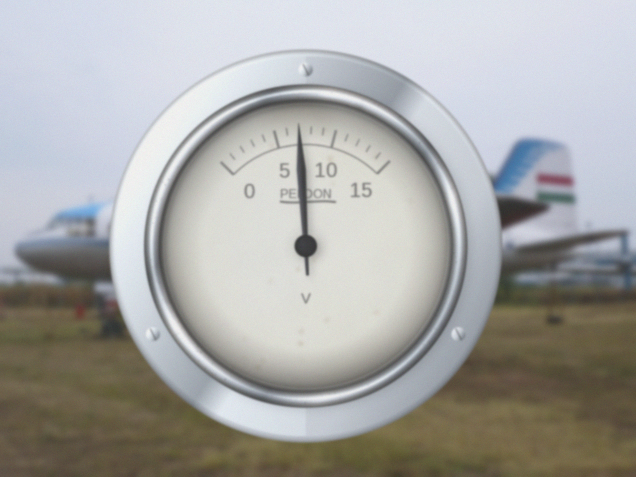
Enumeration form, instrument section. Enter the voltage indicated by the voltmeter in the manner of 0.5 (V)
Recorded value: 7 (V)
